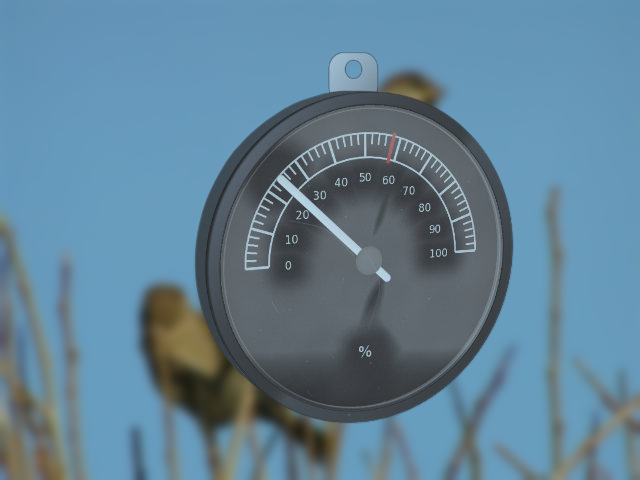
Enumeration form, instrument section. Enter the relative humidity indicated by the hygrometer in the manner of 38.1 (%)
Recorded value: 24 (%)
